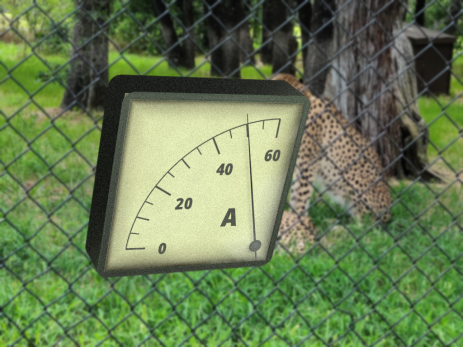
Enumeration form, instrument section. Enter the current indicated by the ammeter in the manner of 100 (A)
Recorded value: 50 (A)
